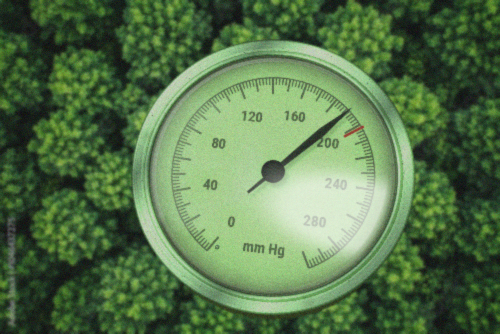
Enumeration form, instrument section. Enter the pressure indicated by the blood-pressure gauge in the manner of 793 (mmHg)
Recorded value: 190 (mmHg)
